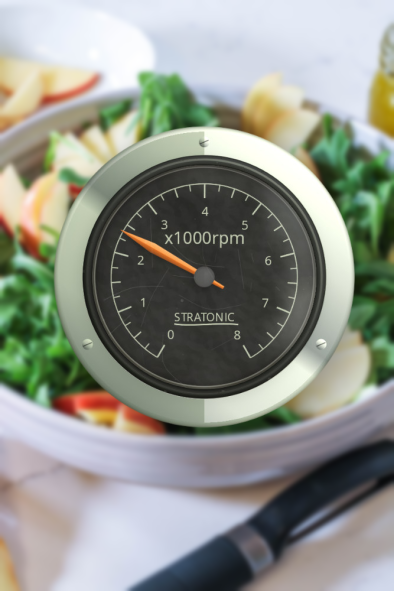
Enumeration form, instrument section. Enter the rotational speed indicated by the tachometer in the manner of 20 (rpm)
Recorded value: 2375 (rpm)
